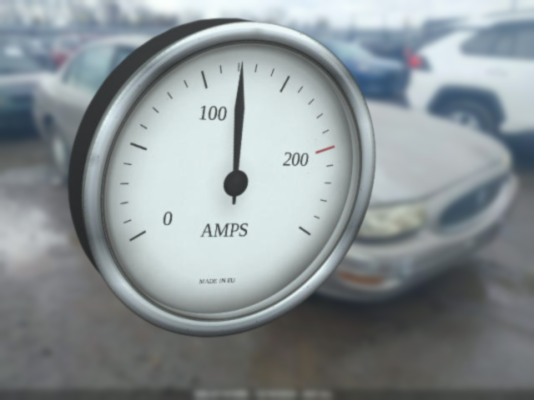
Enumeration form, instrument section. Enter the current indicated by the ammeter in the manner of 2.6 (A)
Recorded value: 120 (A)
